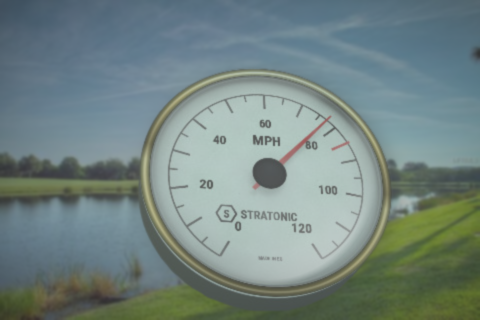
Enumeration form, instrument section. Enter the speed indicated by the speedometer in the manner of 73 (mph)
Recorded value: 77.5 (mph)
